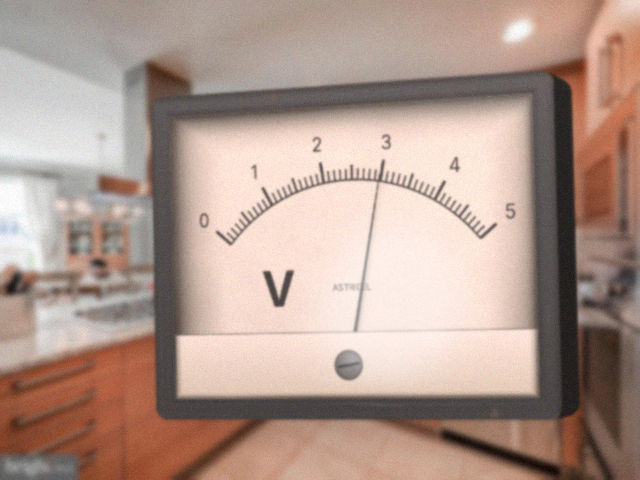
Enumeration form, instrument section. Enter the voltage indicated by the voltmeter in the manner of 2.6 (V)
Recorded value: 3 (V)
